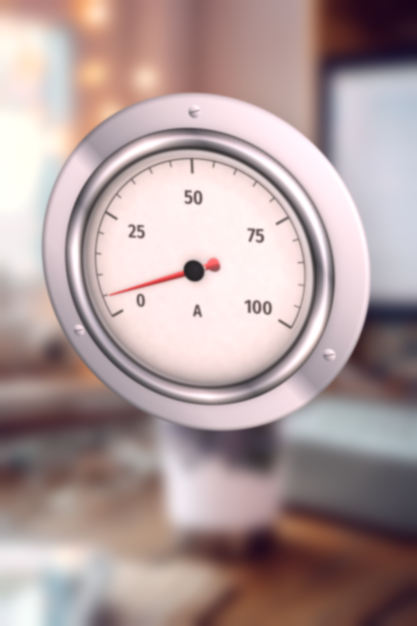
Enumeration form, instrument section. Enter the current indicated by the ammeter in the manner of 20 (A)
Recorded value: 5 (A)
